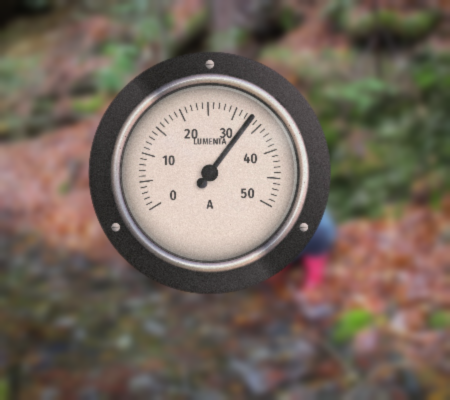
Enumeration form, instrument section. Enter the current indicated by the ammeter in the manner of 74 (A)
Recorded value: 33 (A)
